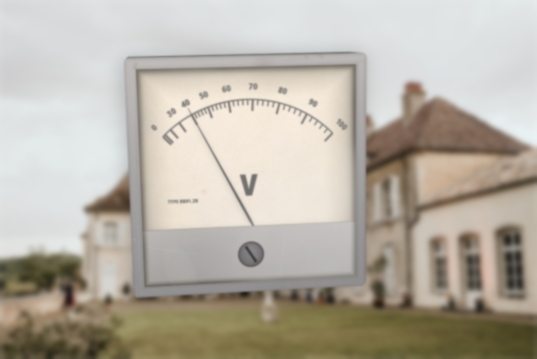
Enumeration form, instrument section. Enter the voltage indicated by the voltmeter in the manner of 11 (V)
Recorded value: 40 (V)
